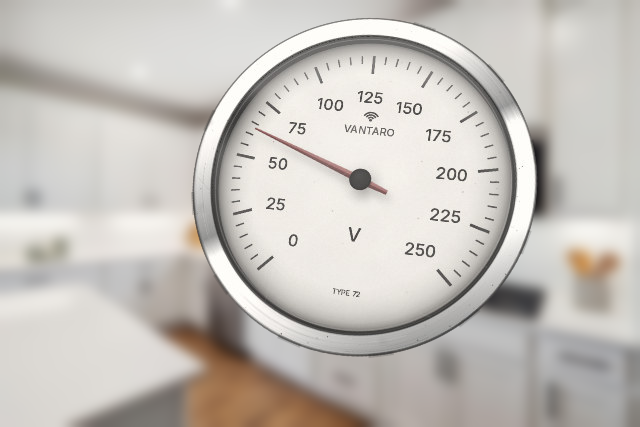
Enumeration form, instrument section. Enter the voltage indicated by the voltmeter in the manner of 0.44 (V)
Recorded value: 62.5 (V)
